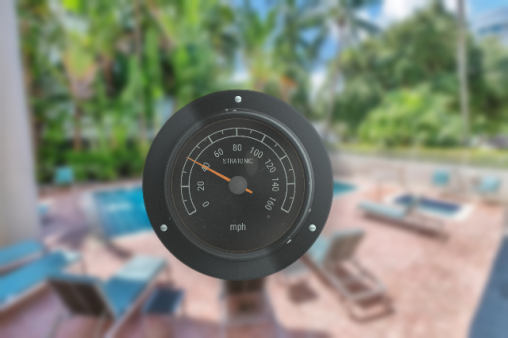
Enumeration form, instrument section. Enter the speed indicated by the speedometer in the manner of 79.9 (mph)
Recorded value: 40 (mph)
